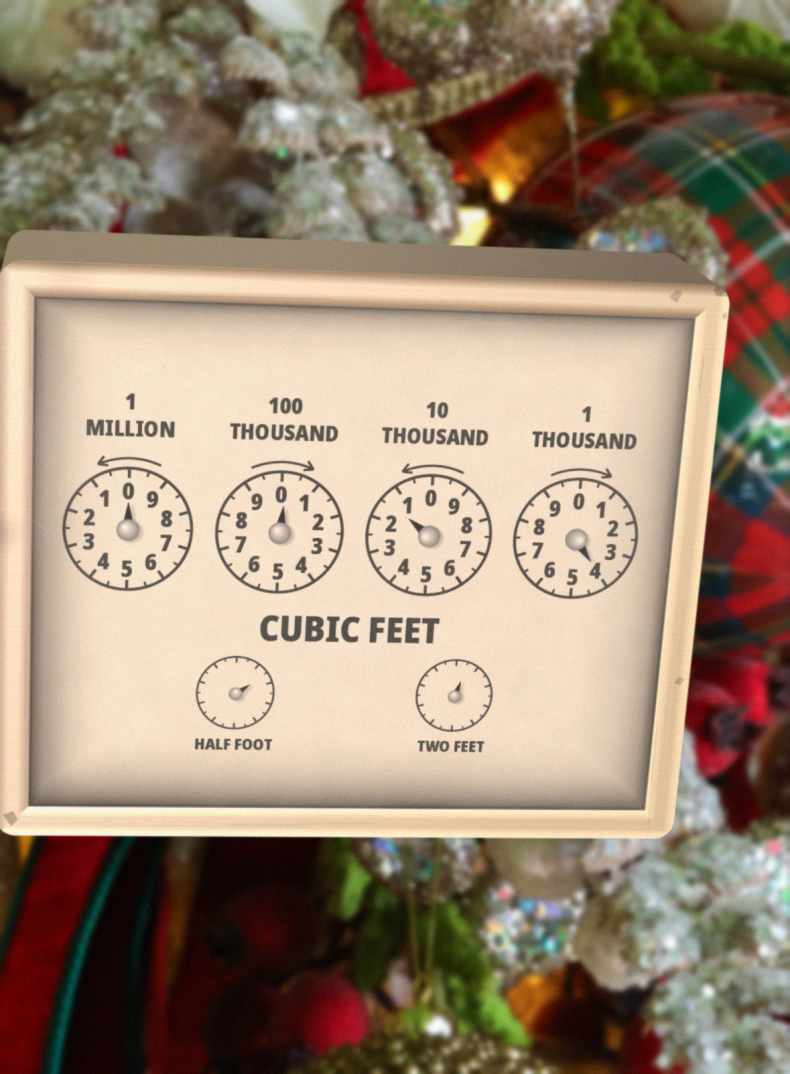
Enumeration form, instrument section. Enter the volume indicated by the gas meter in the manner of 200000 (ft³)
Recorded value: 1400 (ft³)
